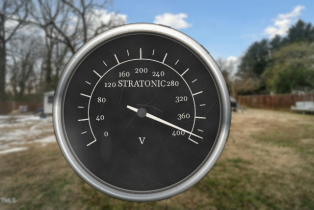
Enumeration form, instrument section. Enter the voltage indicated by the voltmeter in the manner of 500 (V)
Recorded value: 390 (V)
